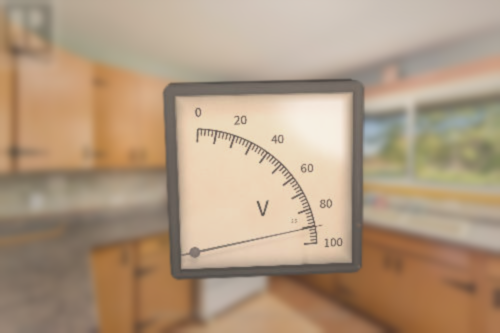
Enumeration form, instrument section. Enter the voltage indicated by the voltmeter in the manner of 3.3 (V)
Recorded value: 90 (V)
